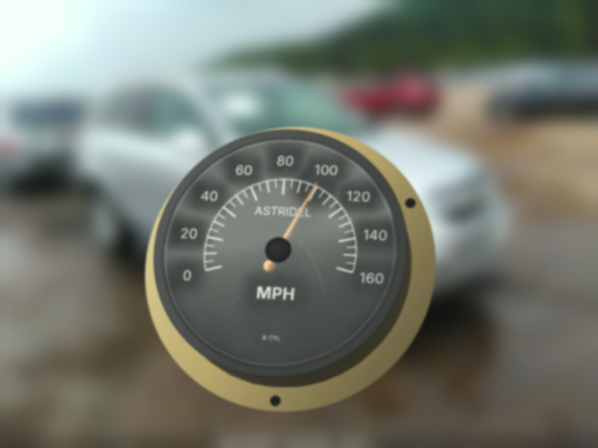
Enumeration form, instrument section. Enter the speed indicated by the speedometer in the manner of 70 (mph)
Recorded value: 100 (mph)
